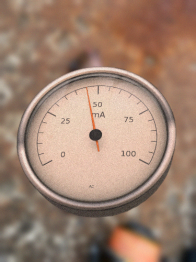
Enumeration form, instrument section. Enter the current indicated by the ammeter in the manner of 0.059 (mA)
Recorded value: 45 (mA)
